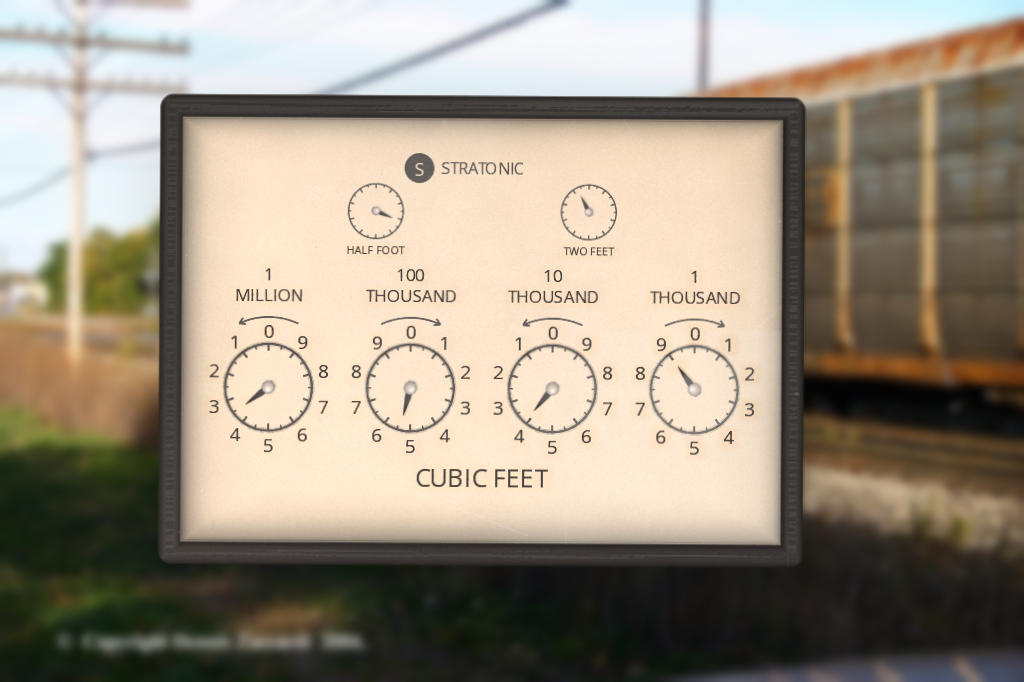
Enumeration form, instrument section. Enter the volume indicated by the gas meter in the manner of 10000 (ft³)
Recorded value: 353900 (ft³)
